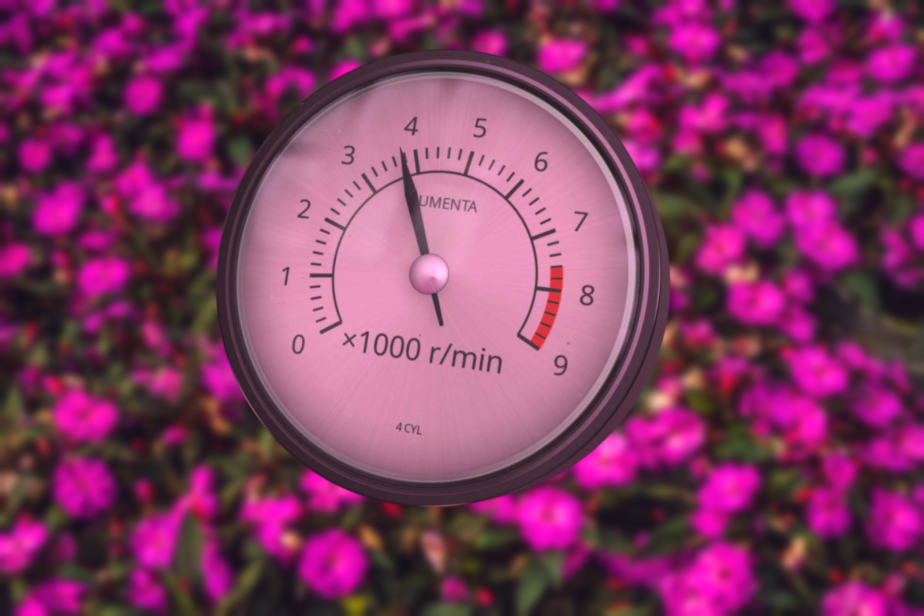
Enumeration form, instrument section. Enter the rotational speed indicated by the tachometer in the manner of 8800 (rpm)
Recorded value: 3800 (rpm)
